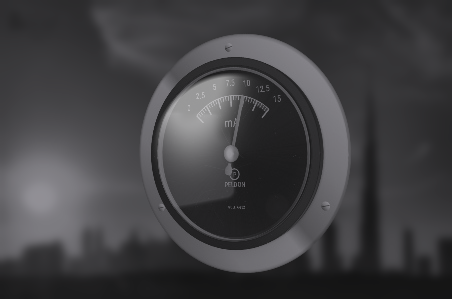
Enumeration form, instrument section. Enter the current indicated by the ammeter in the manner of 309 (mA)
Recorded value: 10 (mA)
